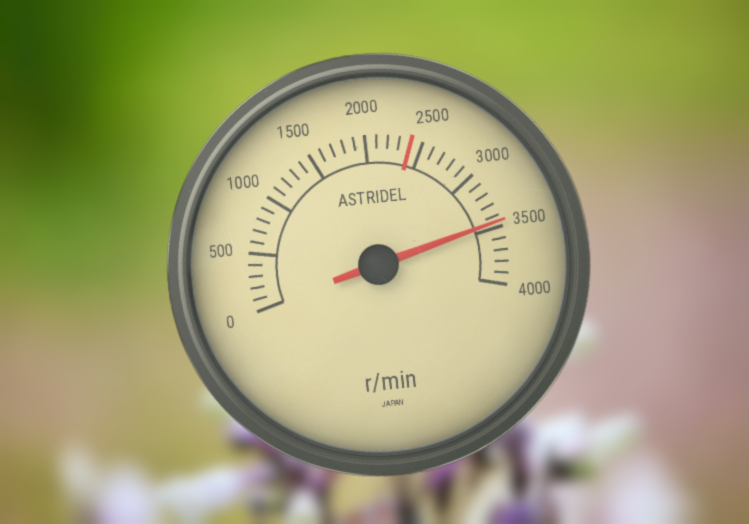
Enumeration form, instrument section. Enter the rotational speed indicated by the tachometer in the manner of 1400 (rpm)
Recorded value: 3450 (rpm)
